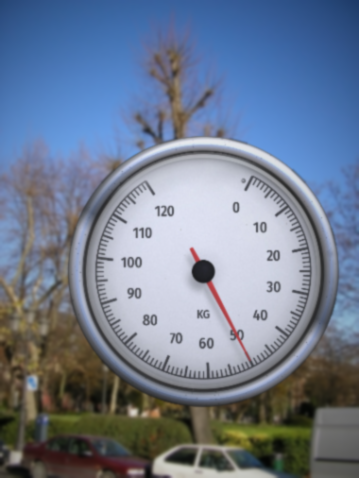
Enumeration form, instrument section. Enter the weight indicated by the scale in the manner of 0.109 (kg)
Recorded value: 50 (kg)
